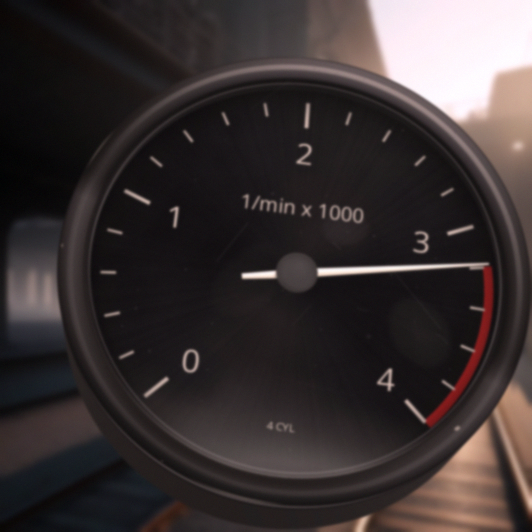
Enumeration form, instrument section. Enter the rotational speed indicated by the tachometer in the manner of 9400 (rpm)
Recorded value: 3200 (rpm)
